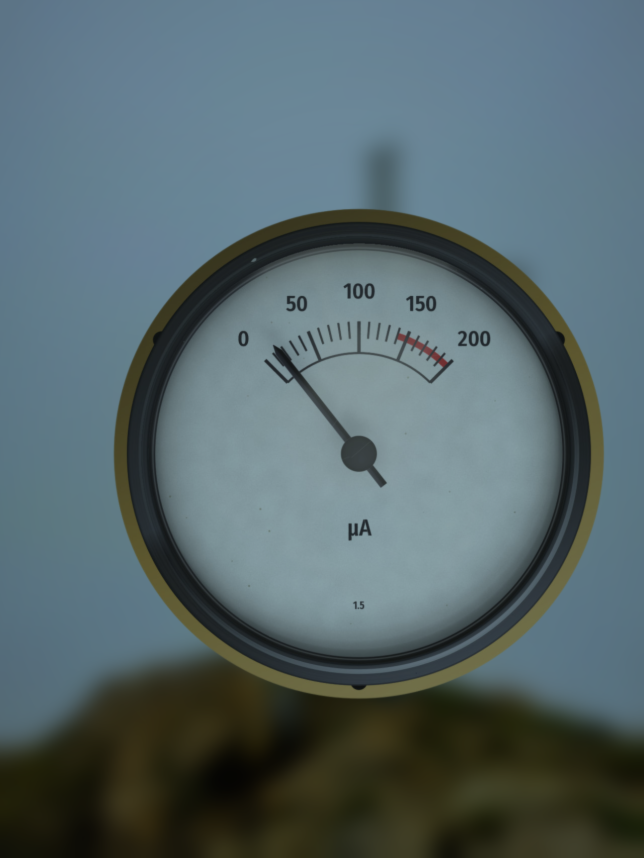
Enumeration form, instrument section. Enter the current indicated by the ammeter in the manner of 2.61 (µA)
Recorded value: 15 (µA)
